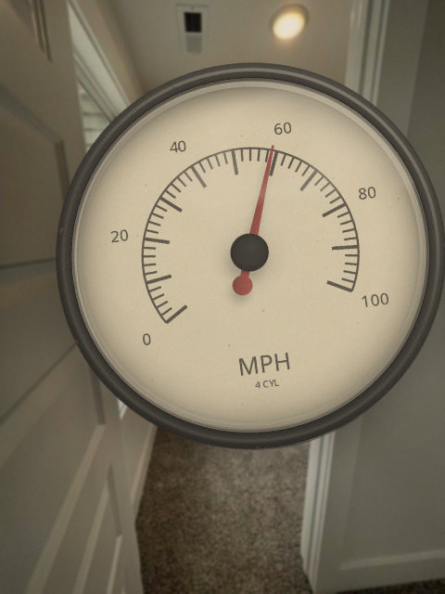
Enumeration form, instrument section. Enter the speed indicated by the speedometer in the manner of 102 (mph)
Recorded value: 59 (mph)
